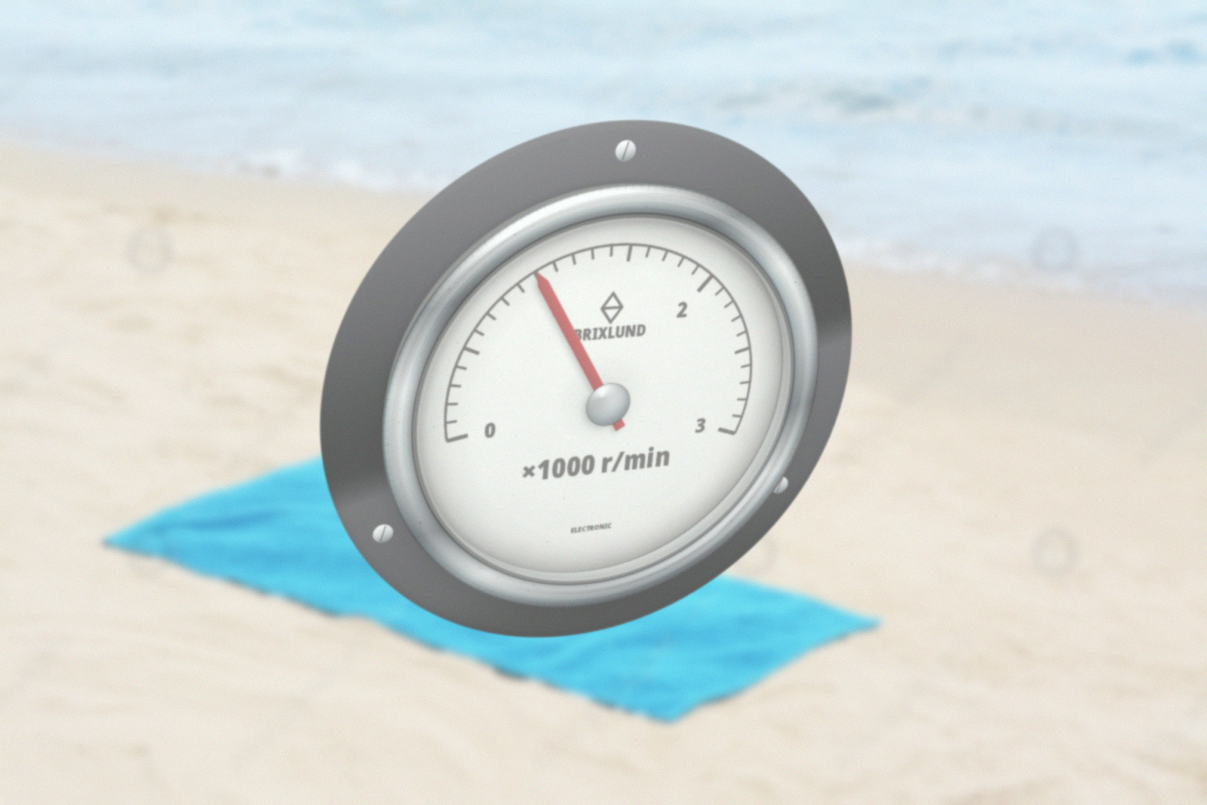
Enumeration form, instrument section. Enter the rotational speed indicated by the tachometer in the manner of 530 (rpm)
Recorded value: 1000 (rpm)
